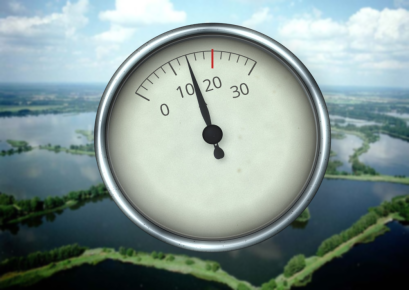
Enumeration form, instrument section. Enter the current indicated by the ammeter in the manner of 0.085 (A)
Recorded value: 14 (A)
